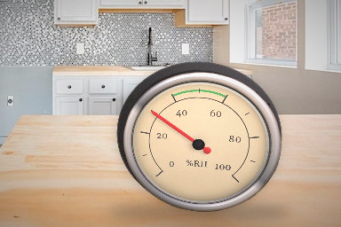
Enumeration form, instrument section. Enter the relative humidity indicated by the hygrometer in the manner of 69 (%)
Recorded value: 30 (%)
